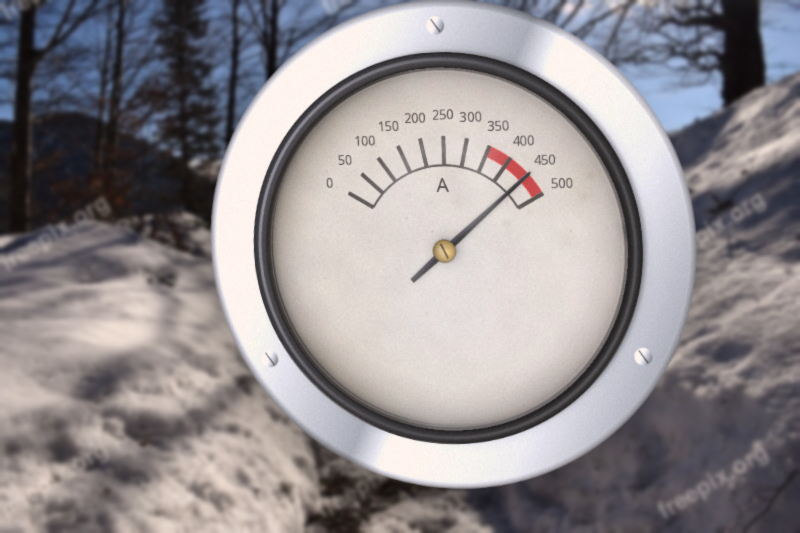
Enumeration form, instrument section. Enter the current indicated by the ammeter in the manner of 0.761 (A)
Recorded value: 450 (A)
